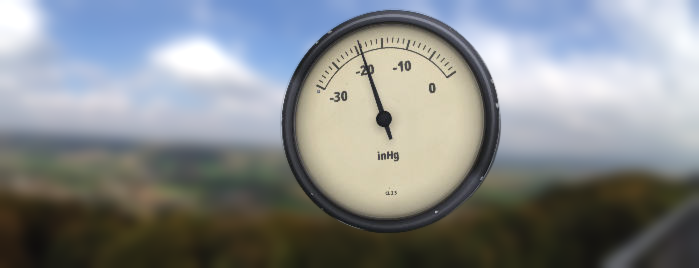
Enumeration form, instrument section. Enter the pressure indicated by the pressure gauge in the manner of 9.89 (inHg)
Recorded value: -19 (inHg)
